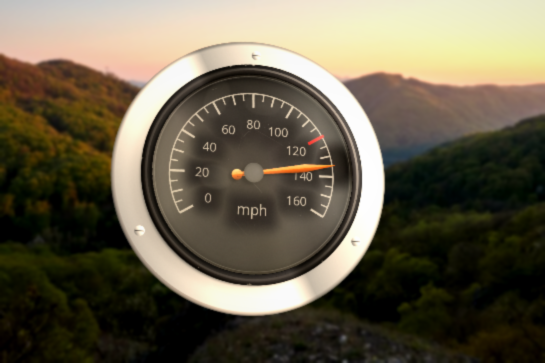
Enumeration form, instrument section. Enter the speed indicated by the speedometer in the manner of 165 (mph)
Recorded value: 135 (mph)
